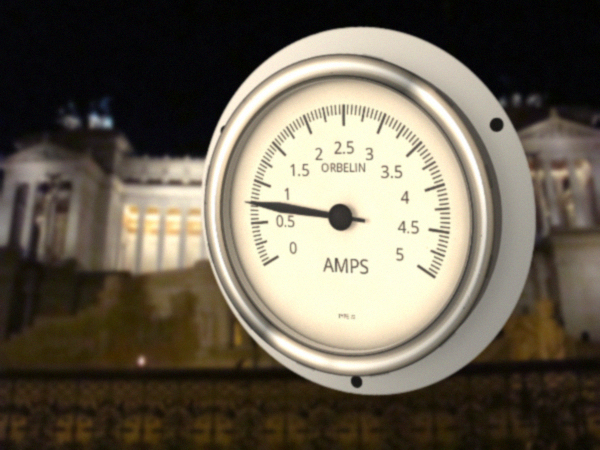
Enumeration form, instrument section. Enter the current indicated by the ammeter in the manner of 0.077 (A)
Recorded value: 0.75 (A)
